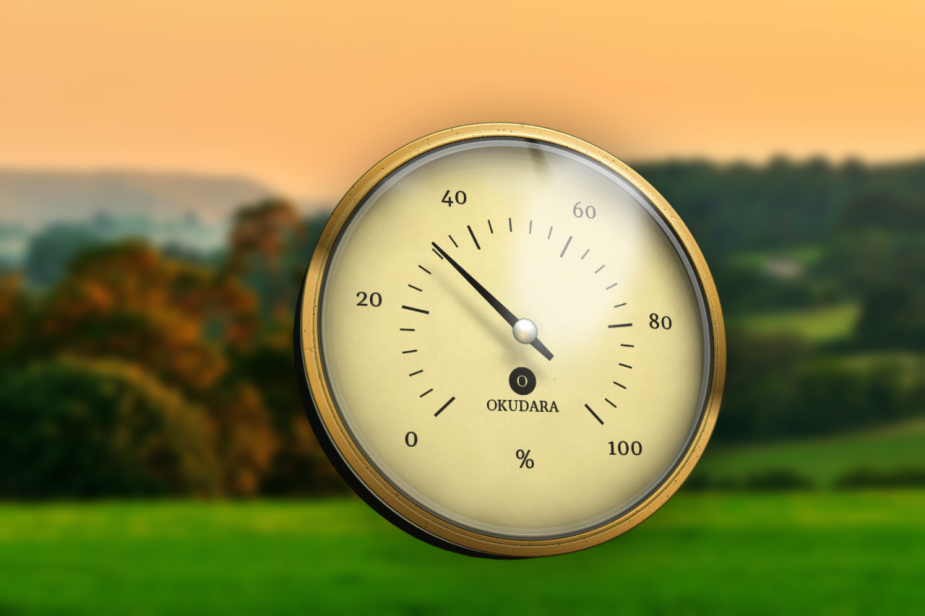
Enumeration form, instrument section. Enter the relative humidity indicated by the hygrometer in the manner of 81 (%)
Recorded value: 32 (%)
